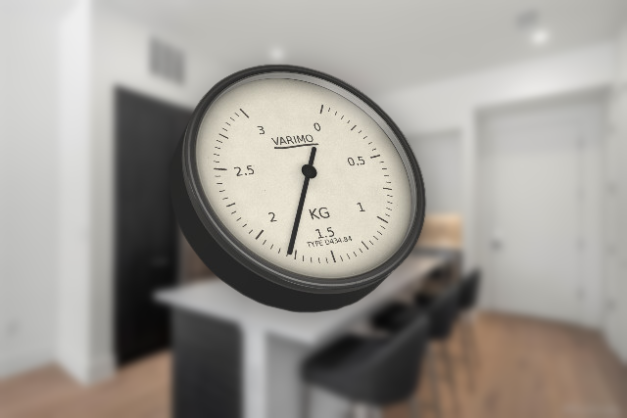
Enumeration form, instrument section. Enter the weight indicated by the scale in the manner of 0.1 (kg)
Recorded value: 1.8 (kg)
